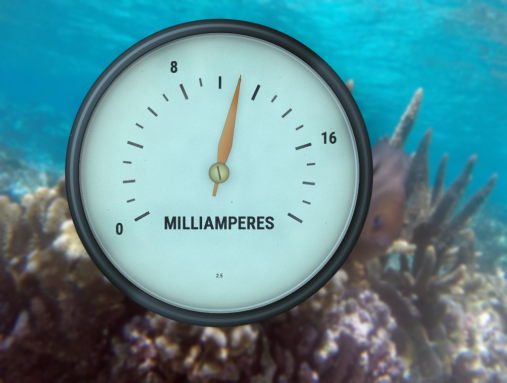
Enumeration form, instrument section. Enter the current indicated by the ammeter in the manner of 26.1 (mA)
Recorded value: 11 (mA)
